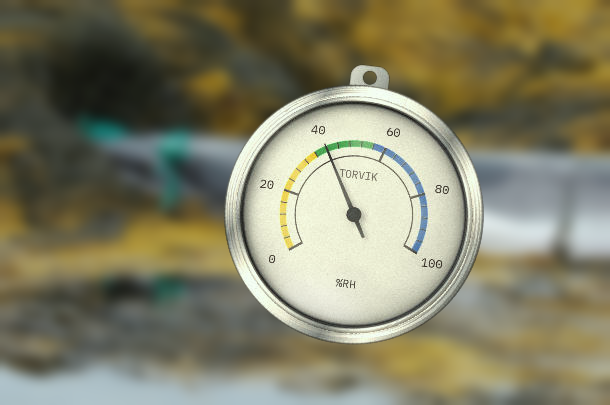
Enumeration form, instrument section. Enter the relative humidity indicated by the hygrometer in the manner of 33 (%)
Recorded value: 40 (%)
